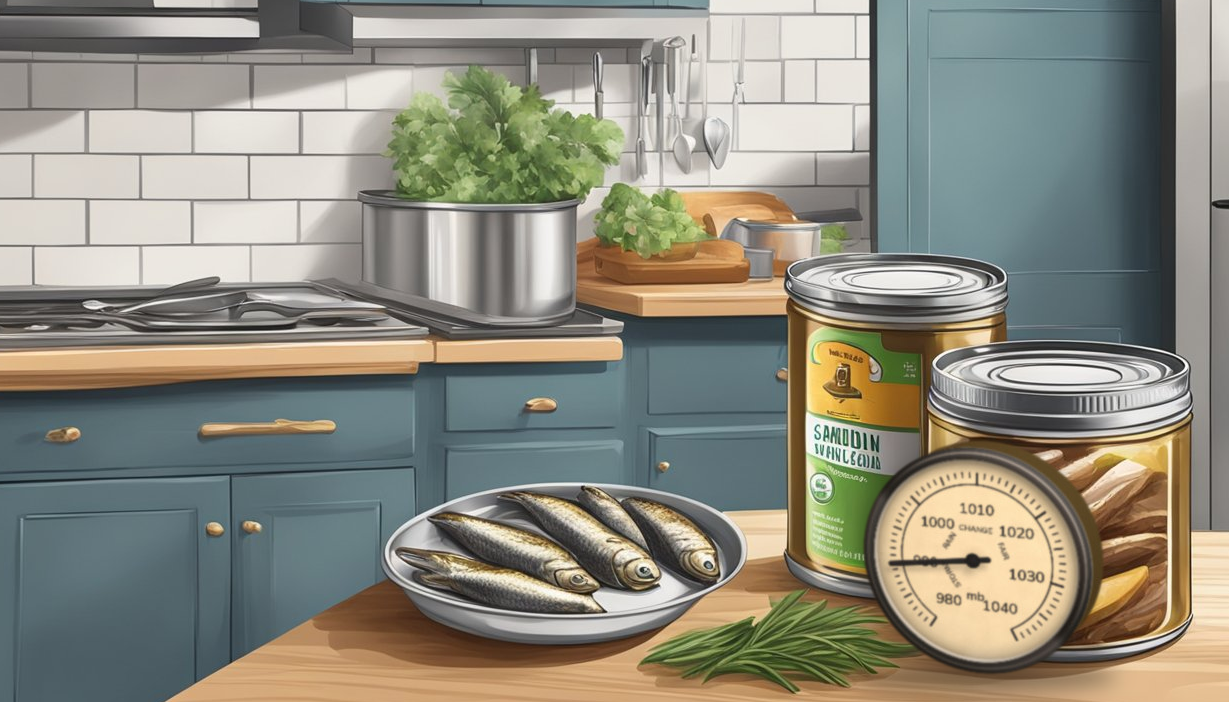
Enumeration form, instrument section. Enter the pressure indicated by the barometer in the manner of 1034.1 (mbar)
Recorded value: 990 (mbar)
